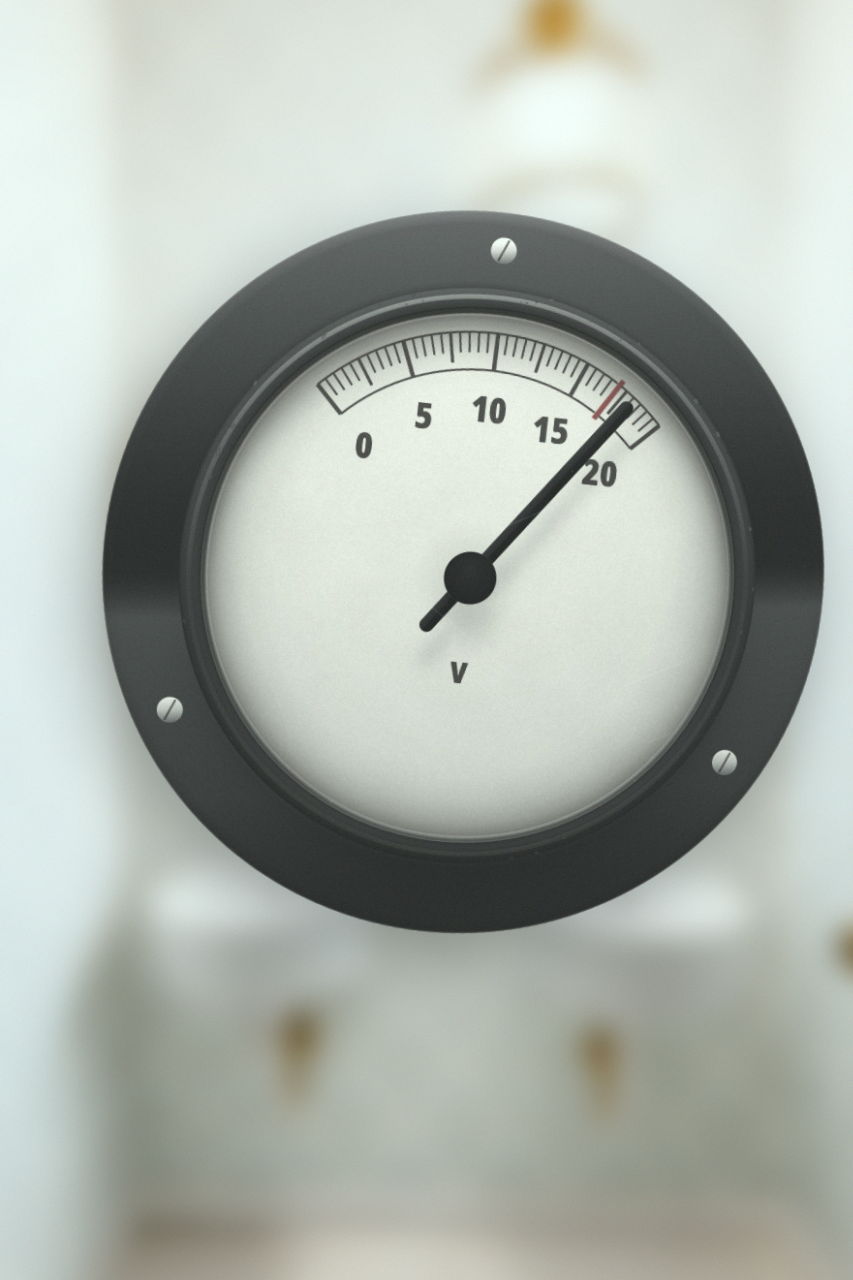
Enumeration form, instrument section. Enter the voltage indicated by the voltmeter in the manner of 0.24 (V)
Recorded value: 18 (V)
